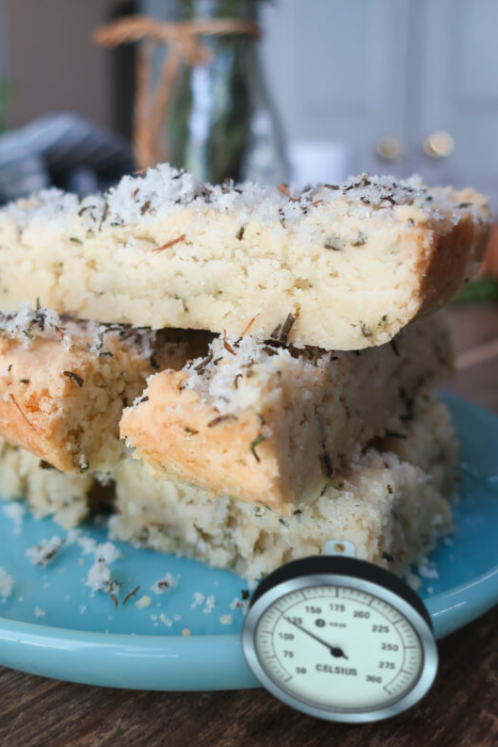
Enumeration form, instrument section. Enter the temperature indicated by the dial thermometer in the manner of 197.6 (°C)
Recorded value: 125 (°C)
